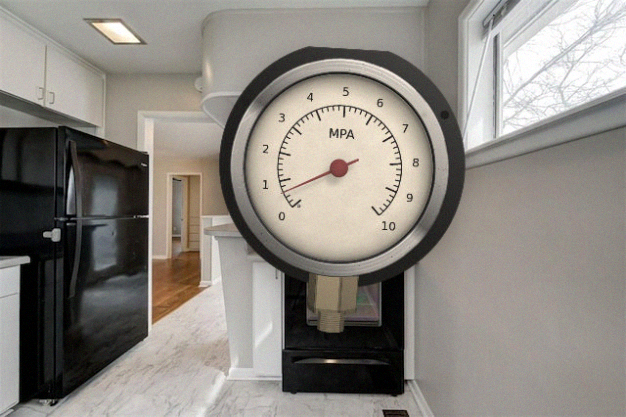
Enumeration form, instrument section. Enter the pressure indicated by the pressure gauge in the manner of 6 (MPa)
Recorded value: 0.6 (MPa)
